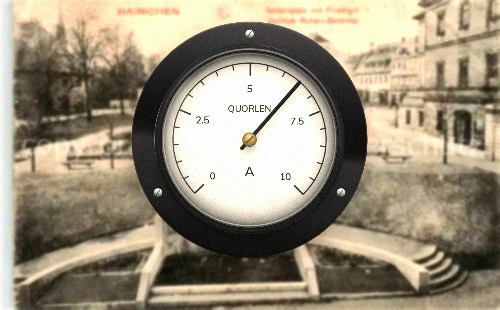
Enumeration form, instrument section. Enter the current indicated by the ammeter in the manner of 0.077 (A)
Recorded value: 6.5 (A)
